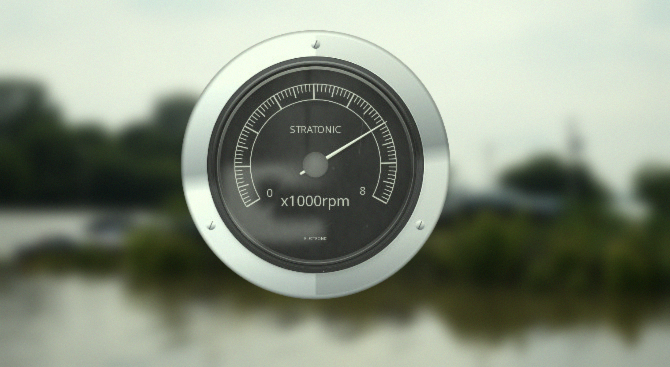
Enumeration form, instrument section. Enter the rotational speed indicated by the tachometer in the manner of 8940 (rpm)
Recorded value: 6000 (rpm)
